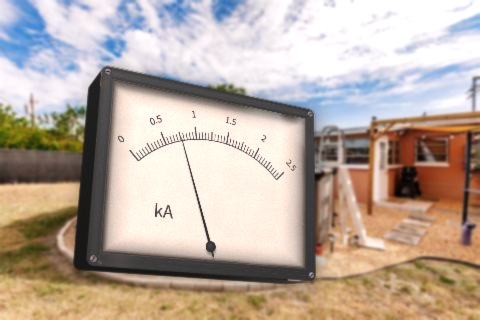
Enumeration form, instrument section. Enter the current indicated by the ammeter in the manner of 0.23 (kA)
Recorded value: 0.75 (kA)
